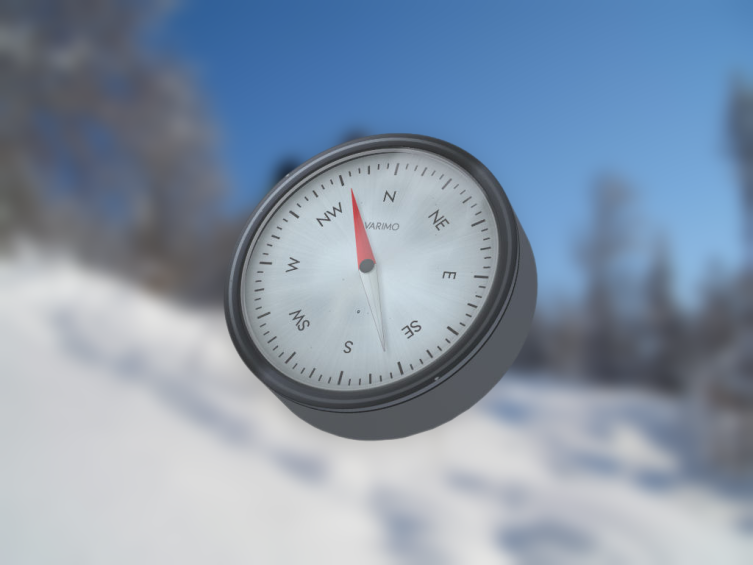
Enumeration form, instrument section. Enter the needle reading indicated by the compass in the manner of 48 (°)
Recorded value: 335 (°)
